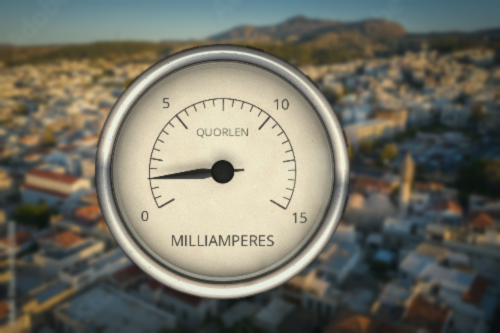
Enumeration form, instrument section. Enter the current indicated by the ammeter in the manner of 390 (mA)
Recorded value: 1.5 (mA)
